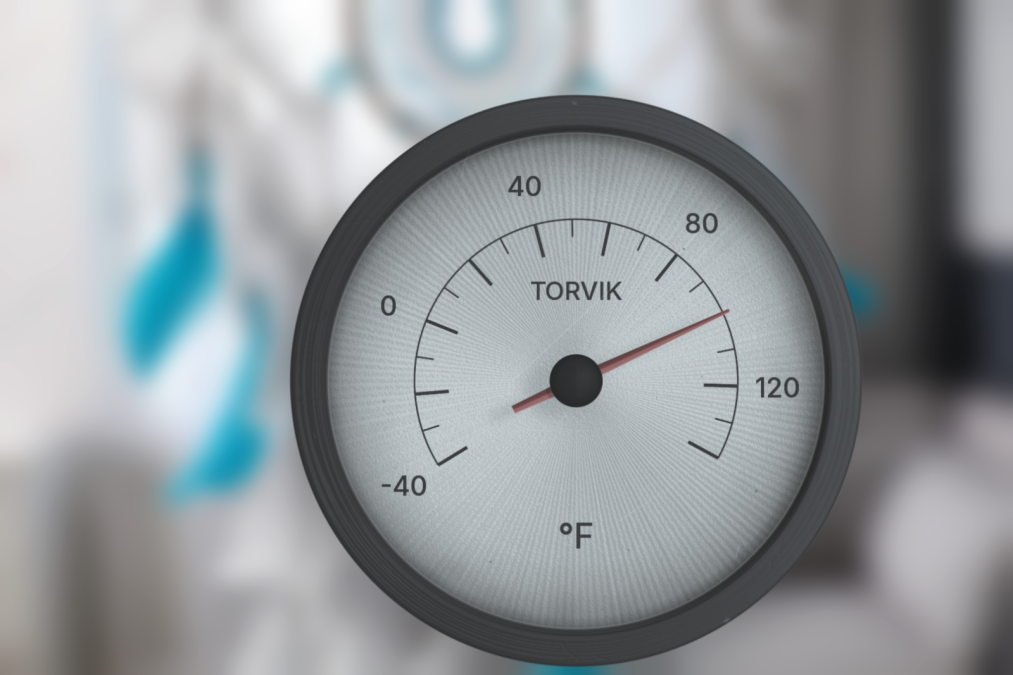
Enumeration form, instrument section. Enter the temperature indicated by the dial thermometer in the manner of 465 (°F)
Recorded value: 100 (°F)
